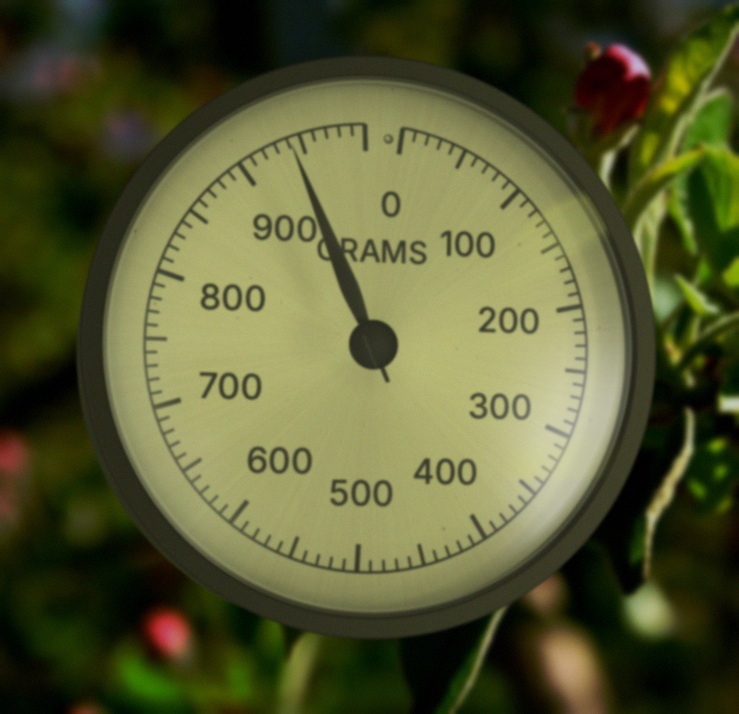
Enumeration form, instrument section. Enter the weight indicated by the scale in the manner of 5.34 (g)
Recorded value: 940 (g)
